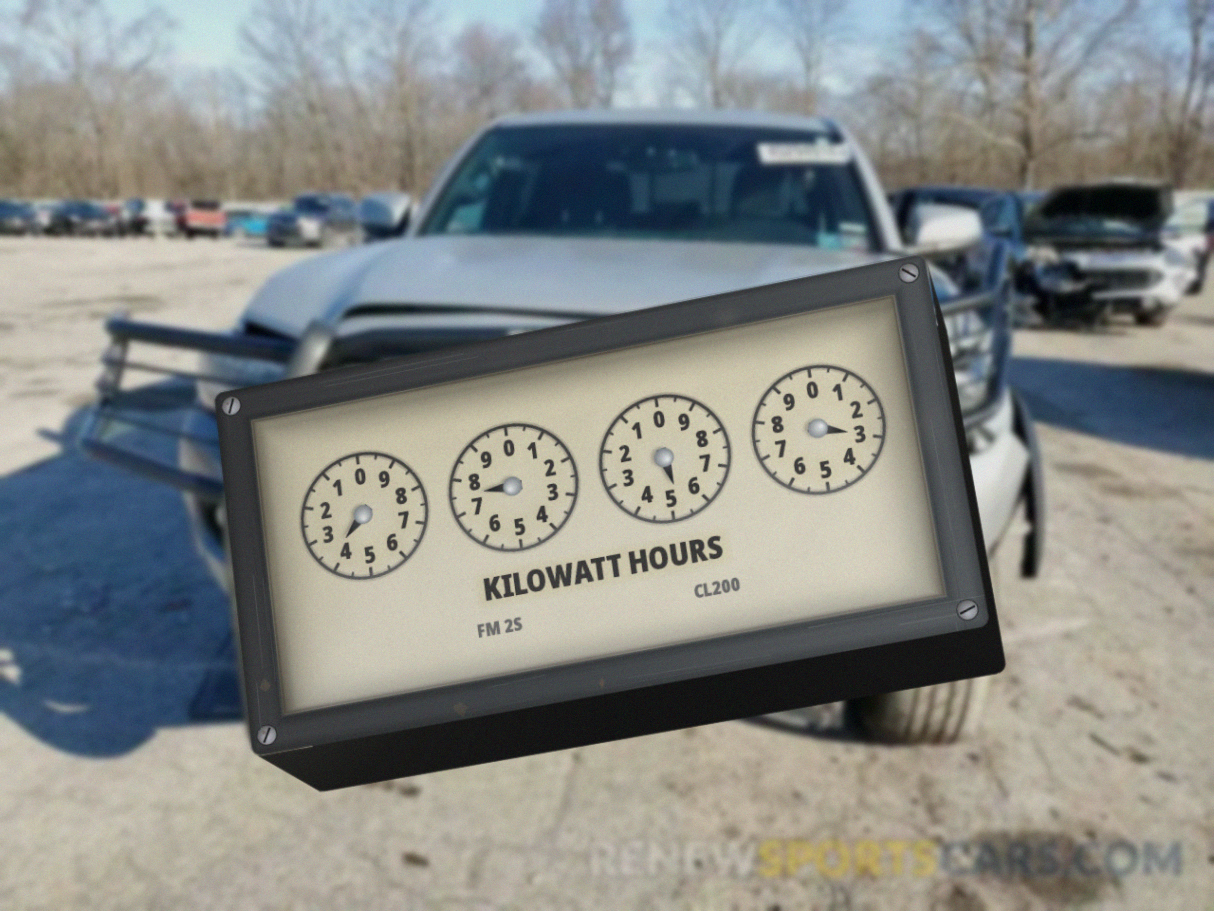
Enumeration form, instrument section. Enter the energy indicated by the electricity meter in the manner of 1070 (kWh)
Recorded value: 3753 (kWh)
